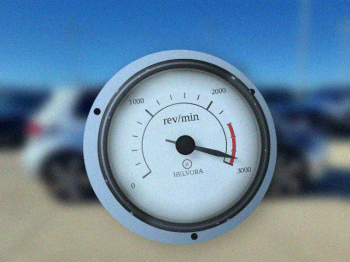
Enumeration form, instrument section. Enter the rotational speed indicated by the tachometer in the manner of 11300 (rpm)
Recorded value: 2900 (rpm)
